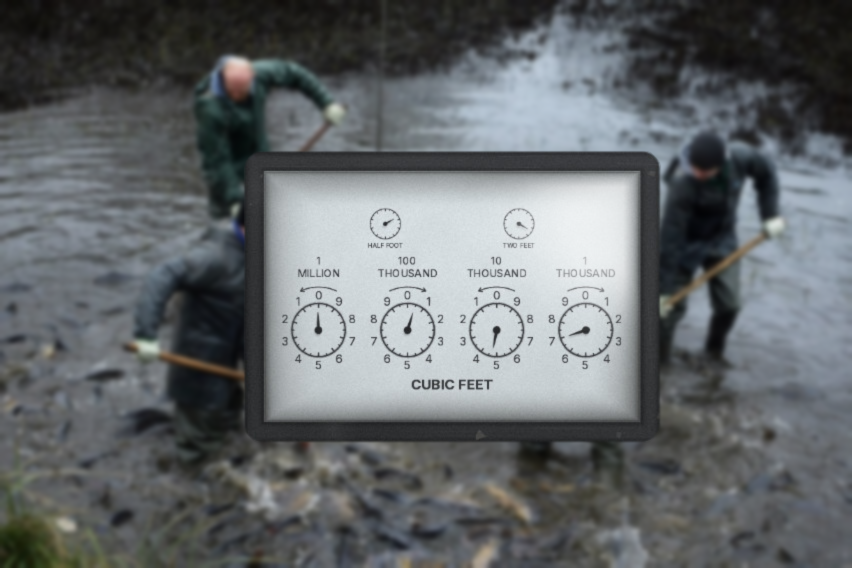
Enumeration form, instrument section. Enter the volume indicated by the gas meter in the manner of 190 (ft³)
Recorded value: 4700 (ft³)
